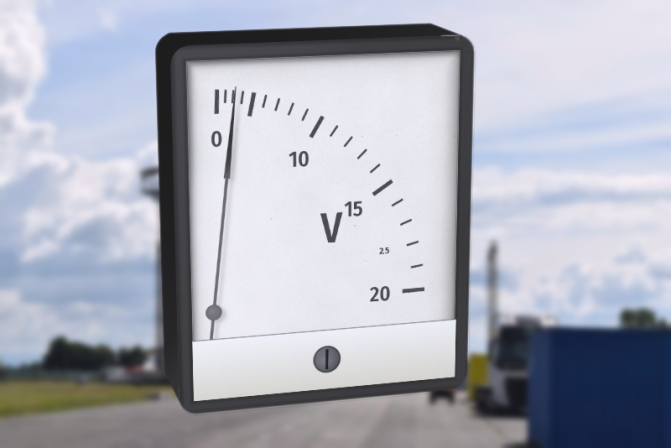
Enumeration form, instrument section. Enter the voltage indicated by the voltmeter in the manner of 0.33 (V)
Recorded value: 3 (V)
